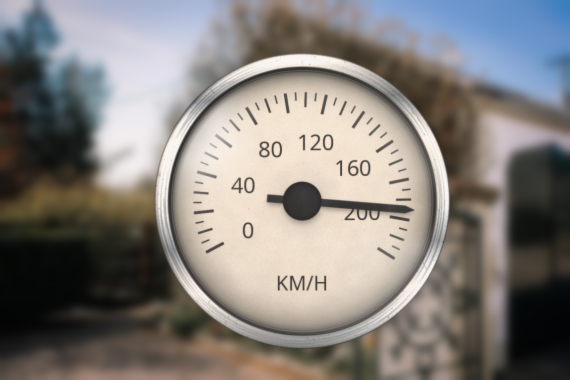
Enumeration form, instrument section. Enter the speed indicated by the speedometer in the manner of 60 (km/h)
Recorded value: 195 (km/h)
